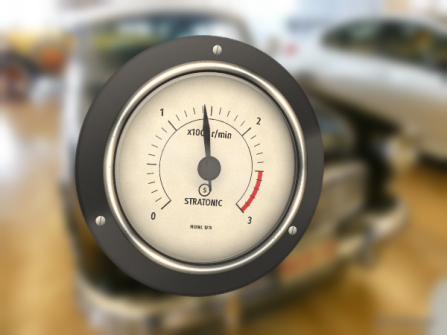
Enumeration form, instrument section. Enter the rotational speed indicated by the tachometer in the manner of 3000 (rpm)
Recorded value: 1400 (rpm)
